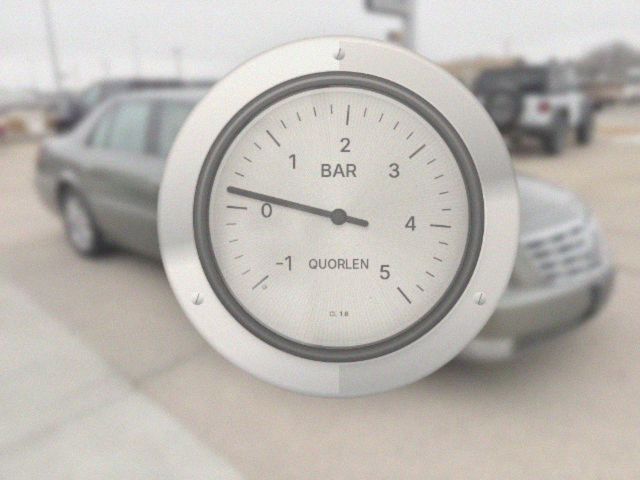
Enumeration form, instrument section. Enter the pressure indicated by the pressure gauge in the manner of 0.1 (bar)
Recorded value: 0.2 (bar)
